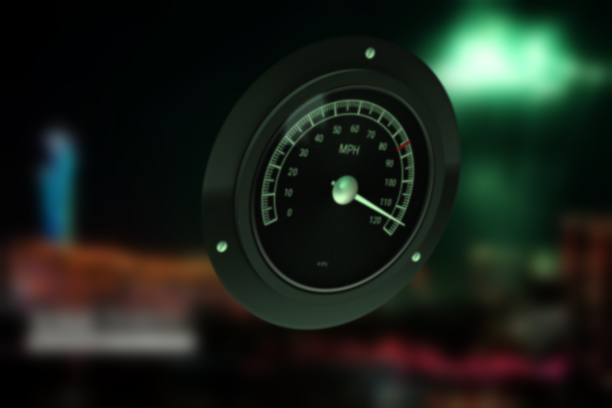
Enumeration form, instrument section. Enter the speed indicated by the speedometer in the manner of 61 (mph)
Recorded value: 115 (mph)
